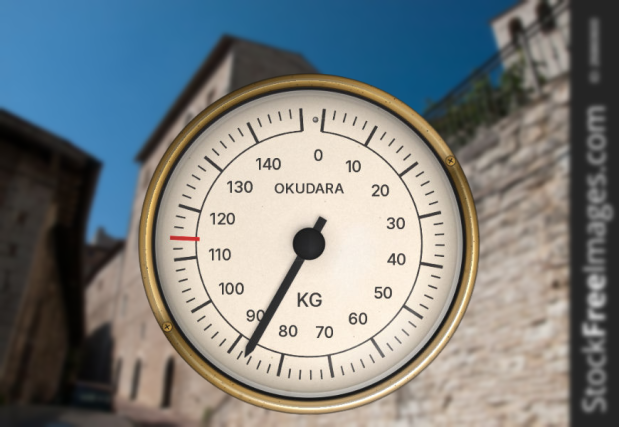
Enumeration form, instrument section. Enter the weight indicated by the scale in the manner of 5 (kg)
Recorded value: 87 (kg)
